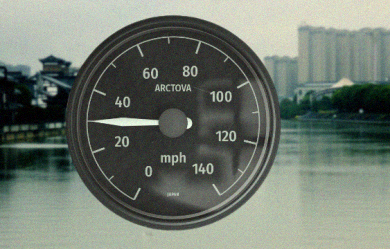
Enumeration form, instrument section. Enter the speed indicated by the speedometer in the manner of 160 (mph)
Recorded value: 30 (mph)
